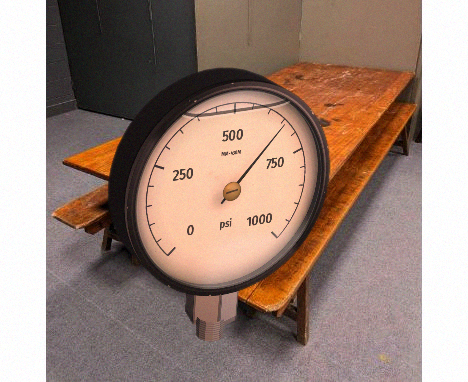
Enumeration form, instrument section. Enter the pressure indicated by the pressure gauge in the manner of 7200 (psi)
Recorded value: 650 (psi)
